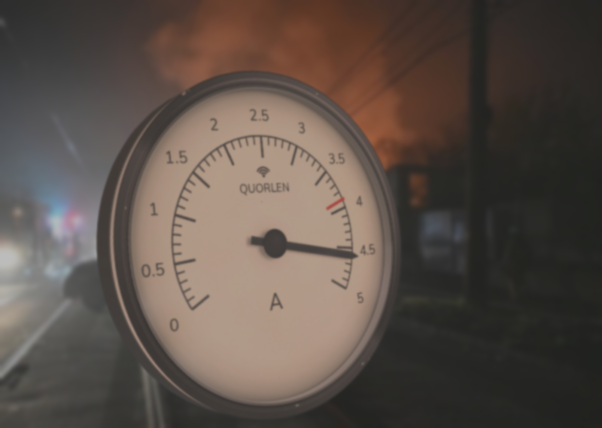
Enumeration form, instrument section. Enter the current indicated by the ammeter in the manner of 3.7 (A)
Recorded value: 4.6 (A)
